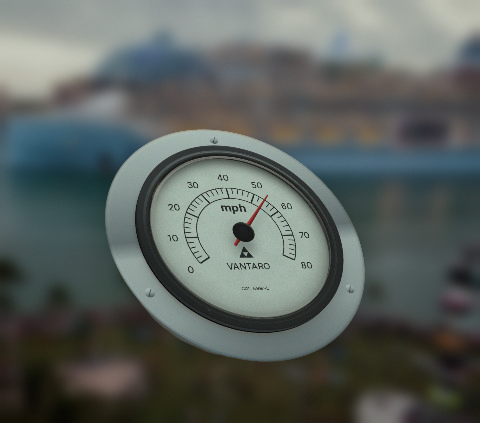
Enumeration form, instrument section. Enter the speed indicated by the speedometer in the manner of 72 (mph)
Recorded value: 54 (mph)
